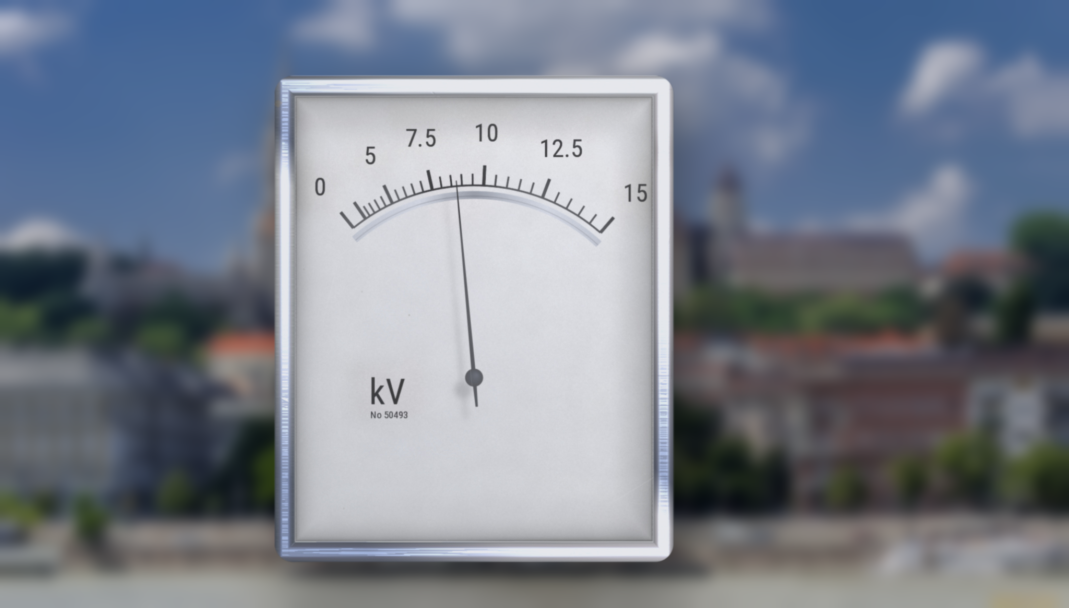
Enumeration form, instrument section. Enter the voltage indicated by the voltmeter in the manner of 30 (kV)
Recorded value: 8.75 (kV)
